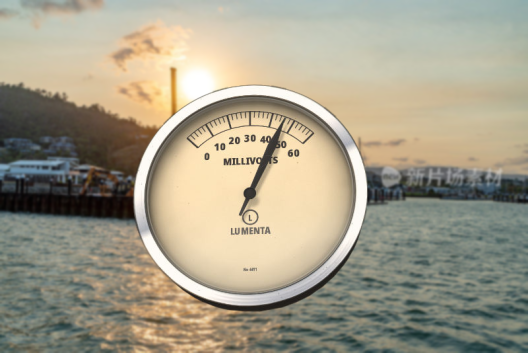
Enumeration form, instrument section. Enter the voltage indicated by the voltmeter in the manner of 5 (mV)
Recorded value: 46 (mV)
